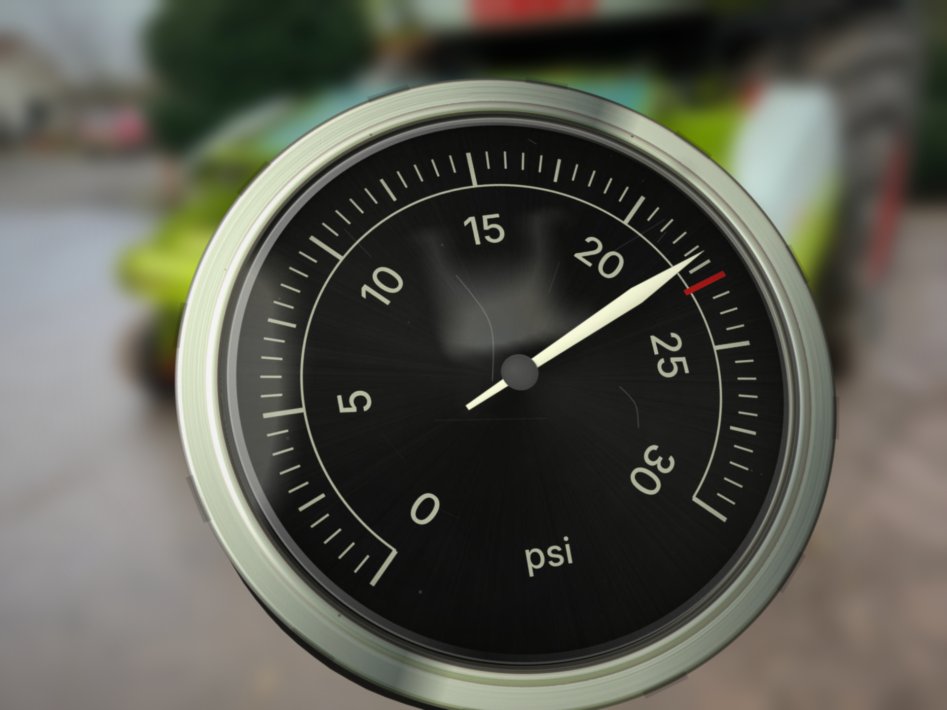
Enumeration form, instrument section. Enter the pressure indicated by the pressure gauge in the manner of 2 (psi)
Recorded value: 22.25 (psi)
